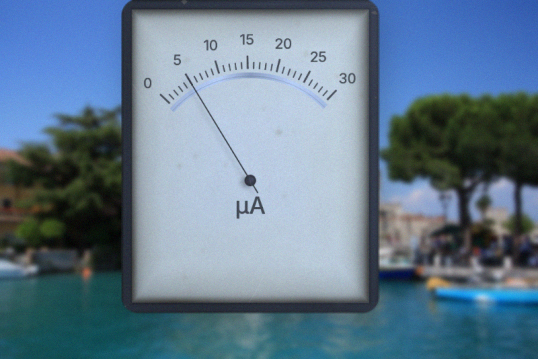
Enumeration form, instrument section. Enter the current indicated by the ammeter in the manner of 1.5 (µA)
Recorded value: 5 (µA)
